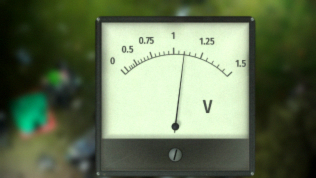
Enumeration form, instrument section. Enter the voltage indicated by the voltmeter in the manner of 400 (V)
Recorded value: 1.1 (V)
